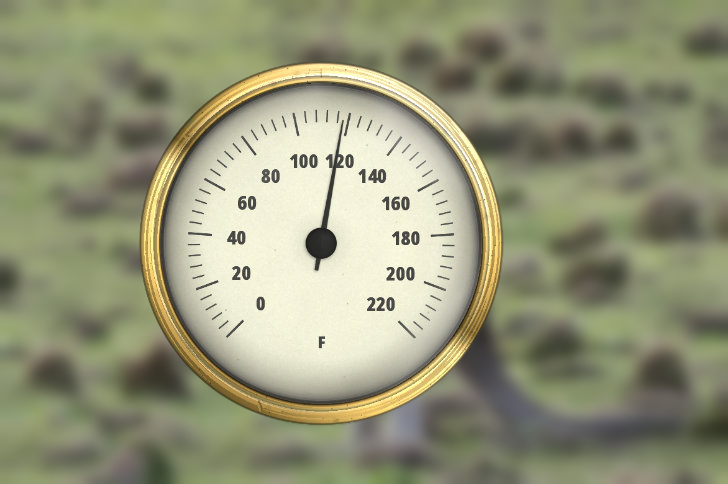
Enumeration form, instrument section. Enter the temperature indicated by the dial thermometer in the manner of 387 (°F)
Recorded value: 118 (°F)
